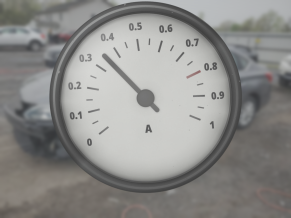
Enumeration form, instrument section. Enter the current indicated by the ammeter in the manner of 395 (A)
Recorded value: 0.35 (A)
